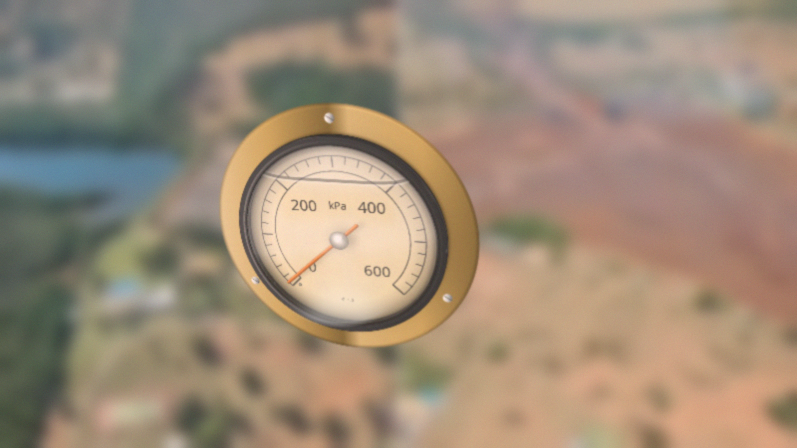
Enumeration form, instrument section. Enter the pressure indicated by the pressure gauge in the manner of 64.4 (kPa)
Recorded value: 10 (kPa)
